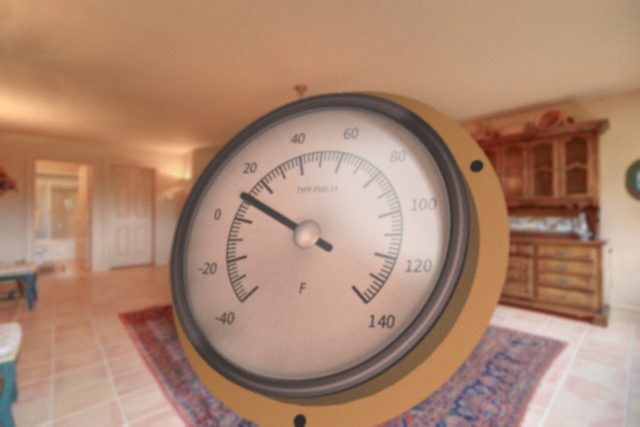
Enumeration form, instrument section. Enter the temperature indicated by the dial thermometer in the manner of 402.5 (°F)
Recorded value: 10 (°F)
